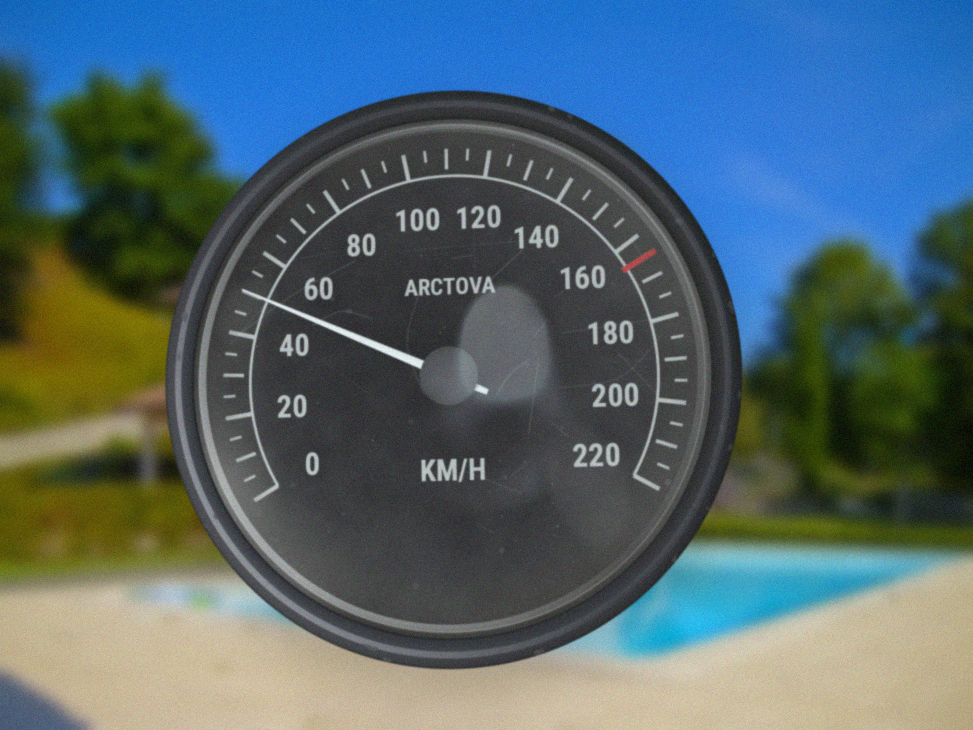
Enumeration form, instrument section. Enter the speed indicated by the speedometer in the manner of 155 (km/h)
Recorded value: 50 (km/h)
